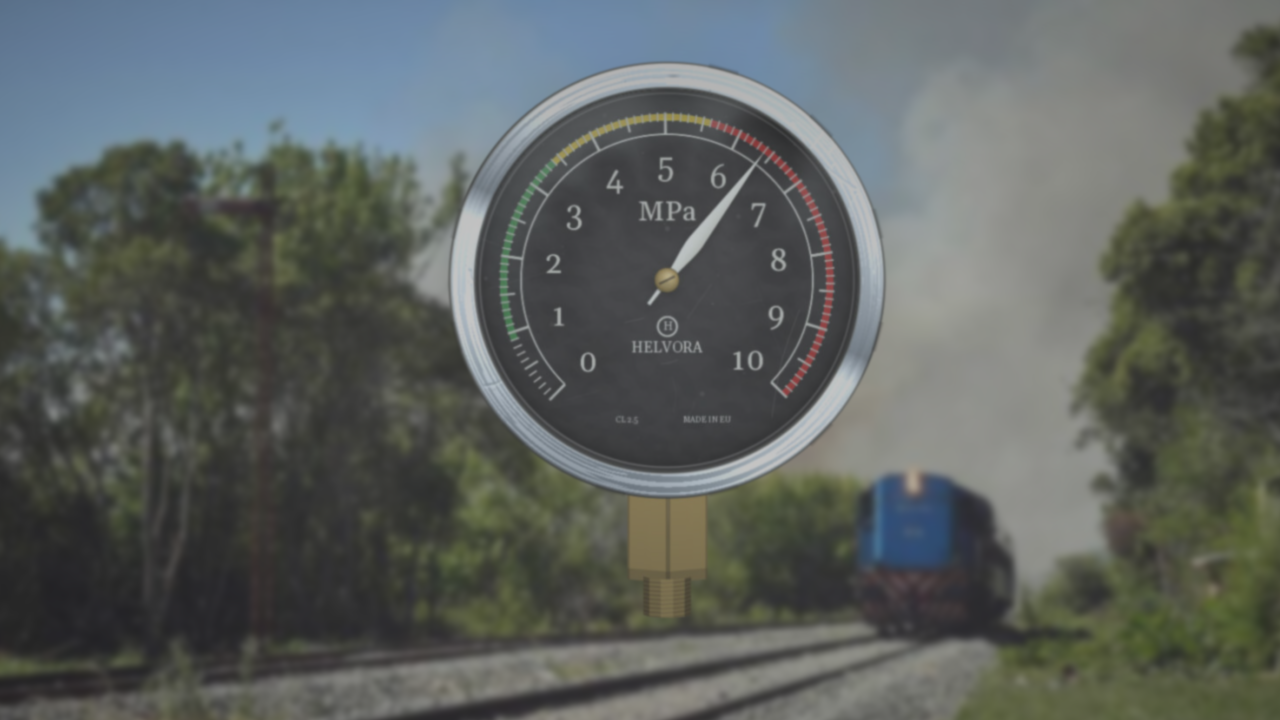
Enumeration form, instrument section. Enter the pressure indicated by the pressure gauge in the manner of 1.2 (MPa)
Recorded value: 6.4 (MPa)
